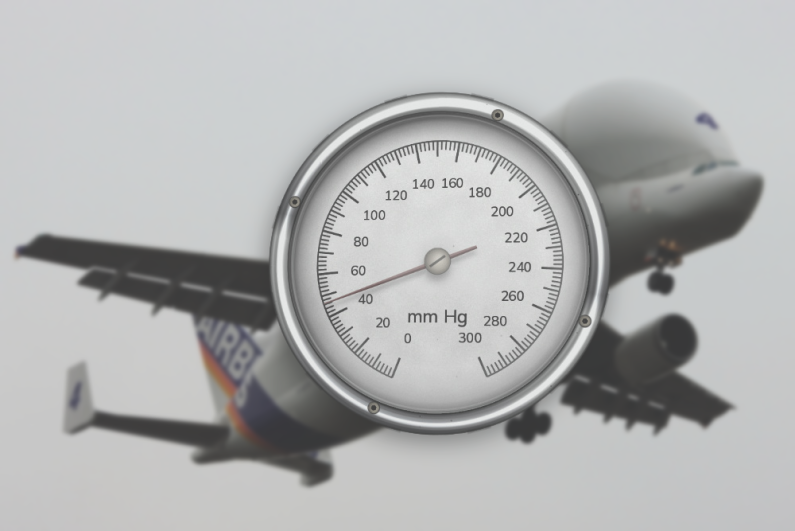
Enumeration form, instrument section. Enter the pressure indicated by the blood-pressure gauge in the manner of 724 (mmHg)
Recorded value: 46 (mmHg)
